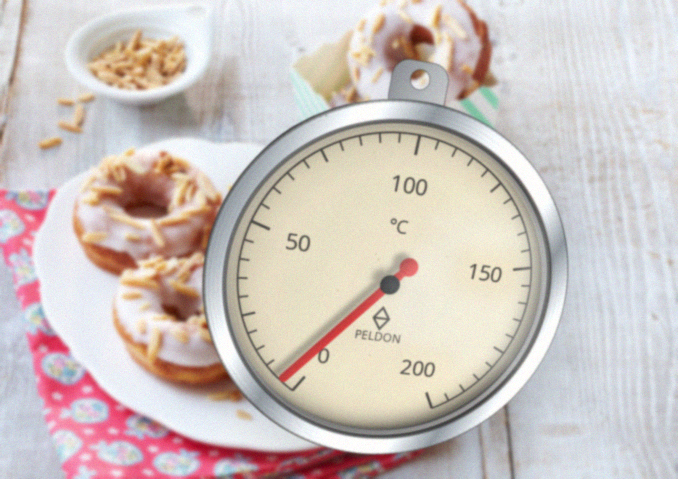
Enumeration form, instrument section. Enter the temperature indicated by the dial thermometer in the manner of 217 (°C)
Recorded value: 5 (°C)
